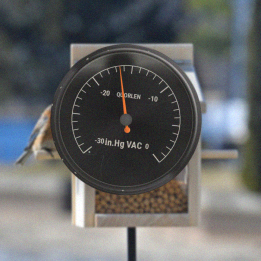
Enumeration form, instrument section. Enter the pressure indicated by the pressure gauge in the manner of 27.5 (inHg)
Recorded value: -16.5 (inHg)
